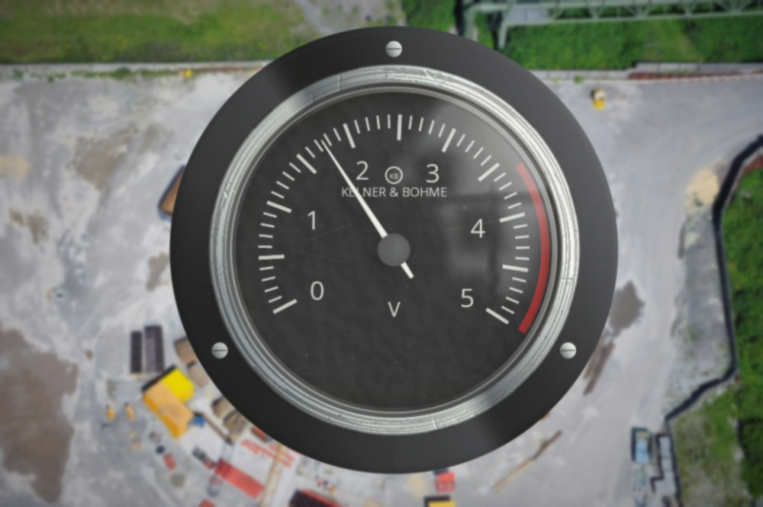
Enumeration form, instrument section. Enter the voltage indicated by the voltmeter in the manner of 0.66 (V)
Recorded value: 1.75 (V)
